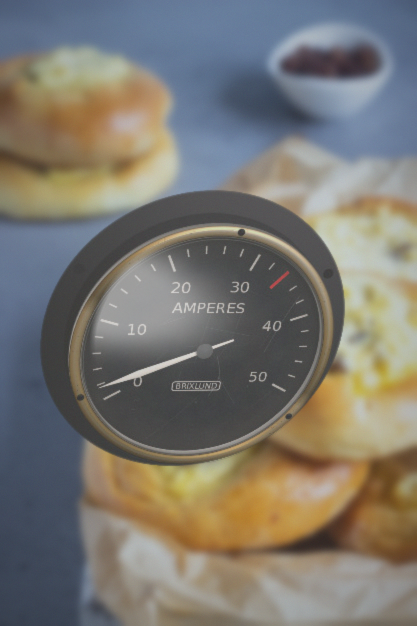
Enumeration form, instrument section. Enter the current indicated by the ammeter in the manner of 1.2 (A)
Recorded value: 2 (A)
